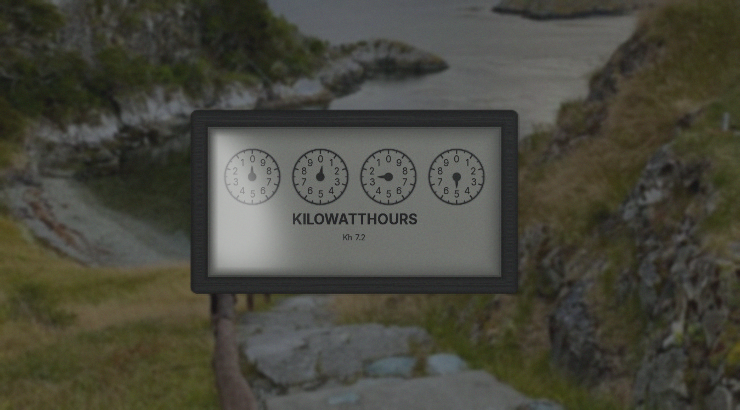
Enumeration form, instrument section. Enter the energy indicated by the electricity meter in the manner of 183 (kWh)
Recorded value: 25 (kWh)
